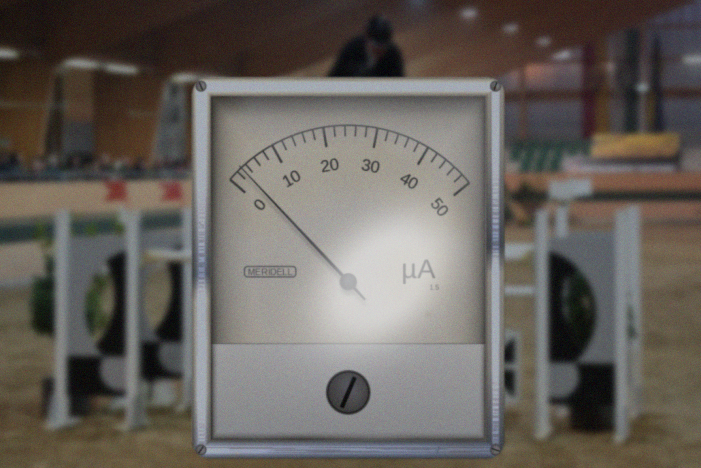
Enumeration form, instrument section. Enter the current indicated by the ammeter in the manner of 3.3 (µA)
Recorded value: 3 (µA)
